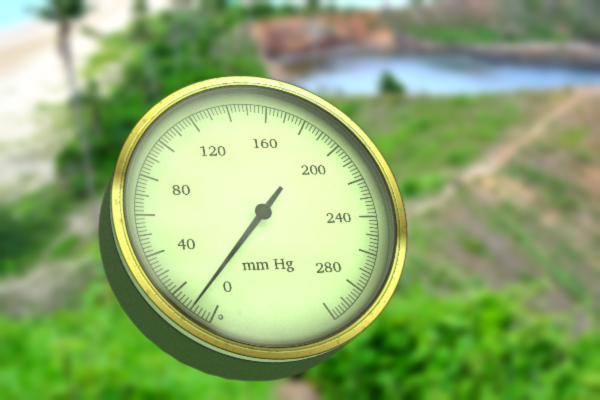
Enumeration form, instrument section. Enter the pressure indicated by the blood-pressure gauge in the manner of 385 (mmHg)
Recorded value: 10 (mmHg)
